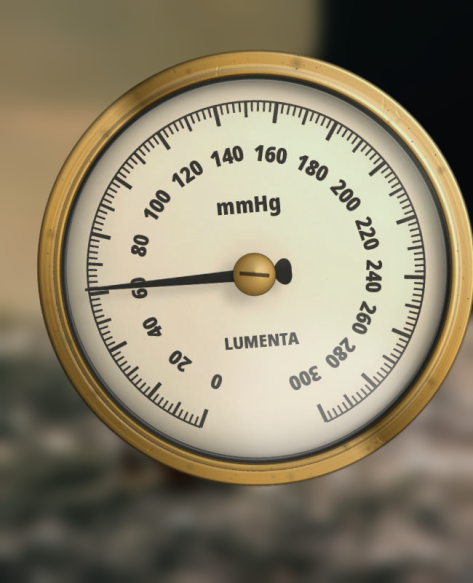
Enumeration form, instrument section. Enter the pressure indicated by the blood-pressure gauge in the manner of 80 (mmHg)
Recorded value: 62 (mmHg)
